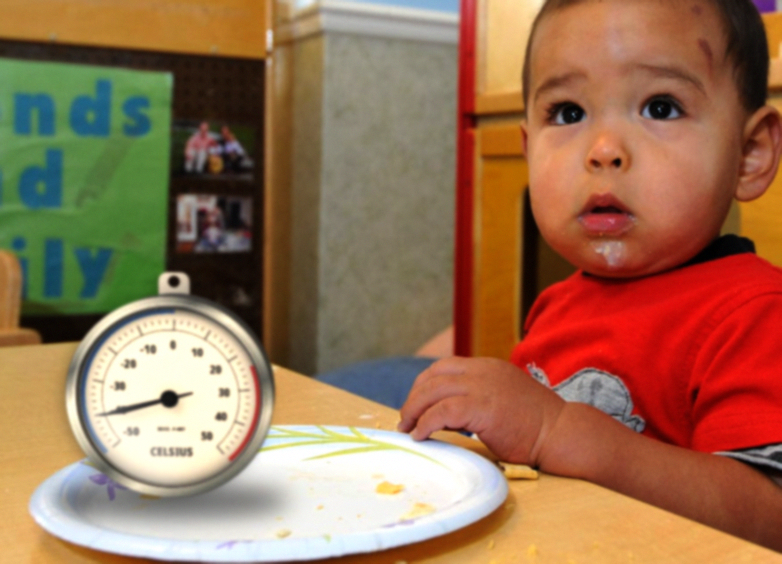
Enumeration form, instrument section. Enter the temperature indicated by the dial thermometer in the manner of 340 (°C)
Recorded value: -40 (°C)
